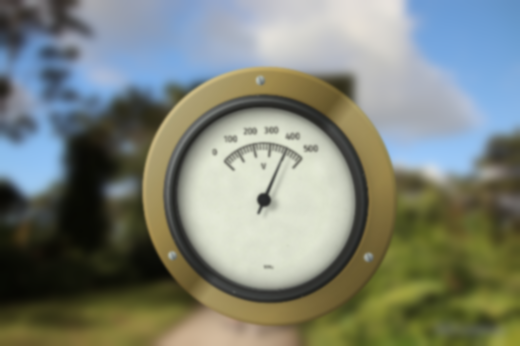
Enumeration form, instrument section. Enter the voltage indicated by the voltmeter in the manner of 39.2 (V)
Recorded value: 400 (V)
